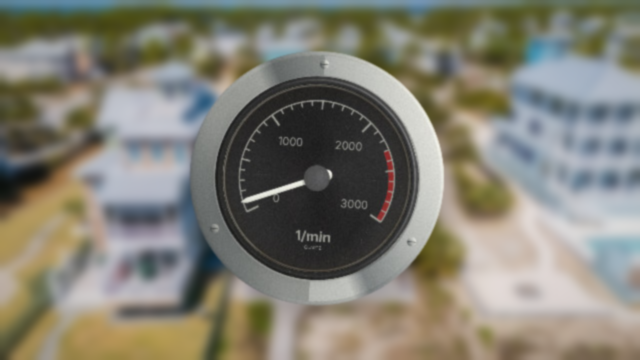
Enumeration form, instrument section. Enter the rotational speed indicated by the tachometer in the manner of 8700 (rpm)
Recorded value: 100 (rpm)
